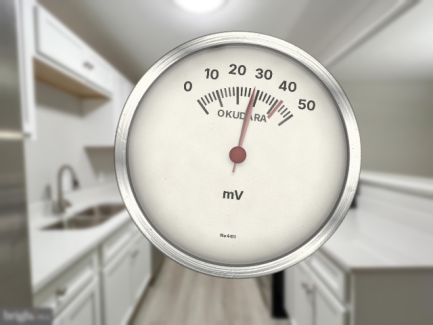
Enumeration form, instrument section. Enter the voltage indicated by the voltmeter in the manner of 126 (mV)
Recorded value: 28 (mV)
